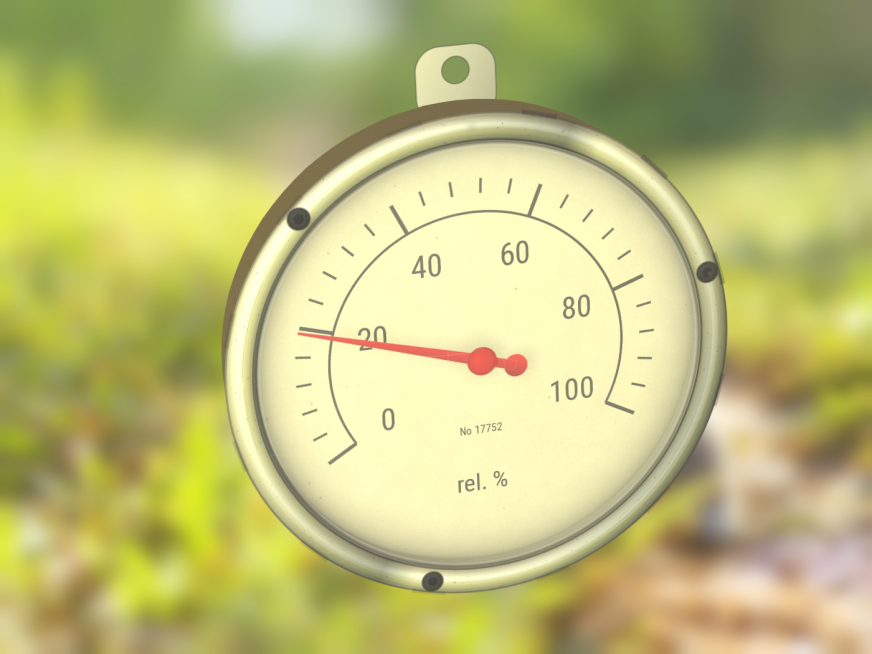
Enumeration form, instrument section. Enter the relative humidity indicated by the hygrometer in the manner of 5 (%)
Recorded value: 20 (%)
